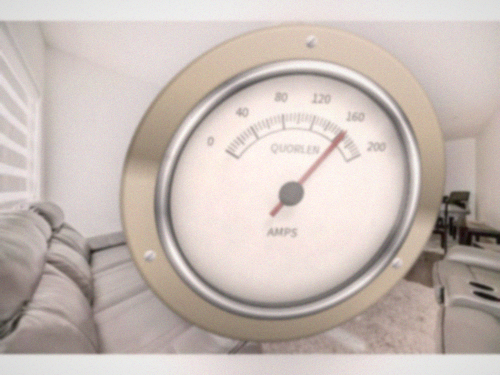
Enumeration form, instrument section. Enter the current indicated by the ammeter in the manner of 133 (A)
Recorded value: 160 (A)
